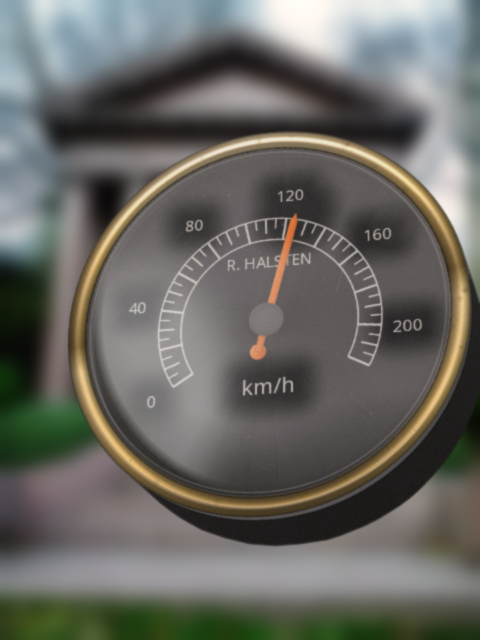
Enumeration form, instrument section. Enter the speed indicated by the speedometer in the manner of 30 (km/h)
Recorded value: 125 (km/h)
